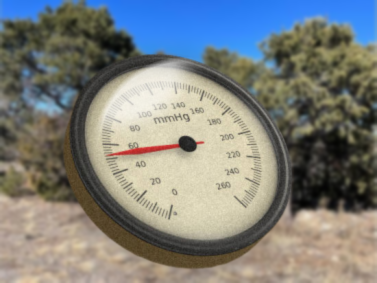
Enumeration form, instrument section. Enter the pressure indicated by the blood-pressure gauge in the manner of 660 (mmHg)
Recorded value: 50 (mmHg)
